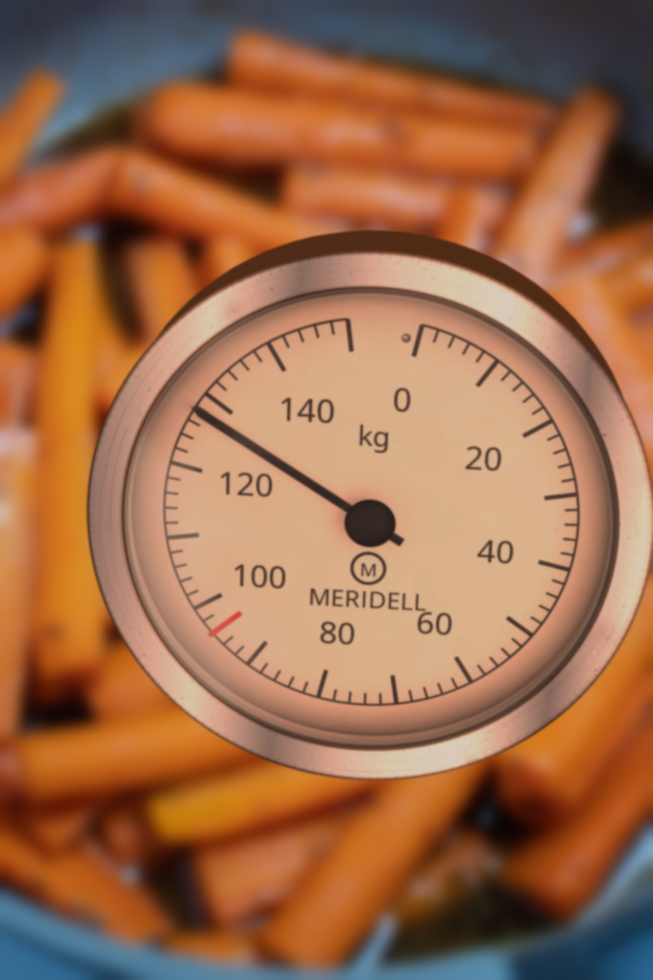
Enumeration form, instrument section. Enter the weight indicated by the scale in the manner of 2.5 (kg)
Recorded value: 128 (kg)
